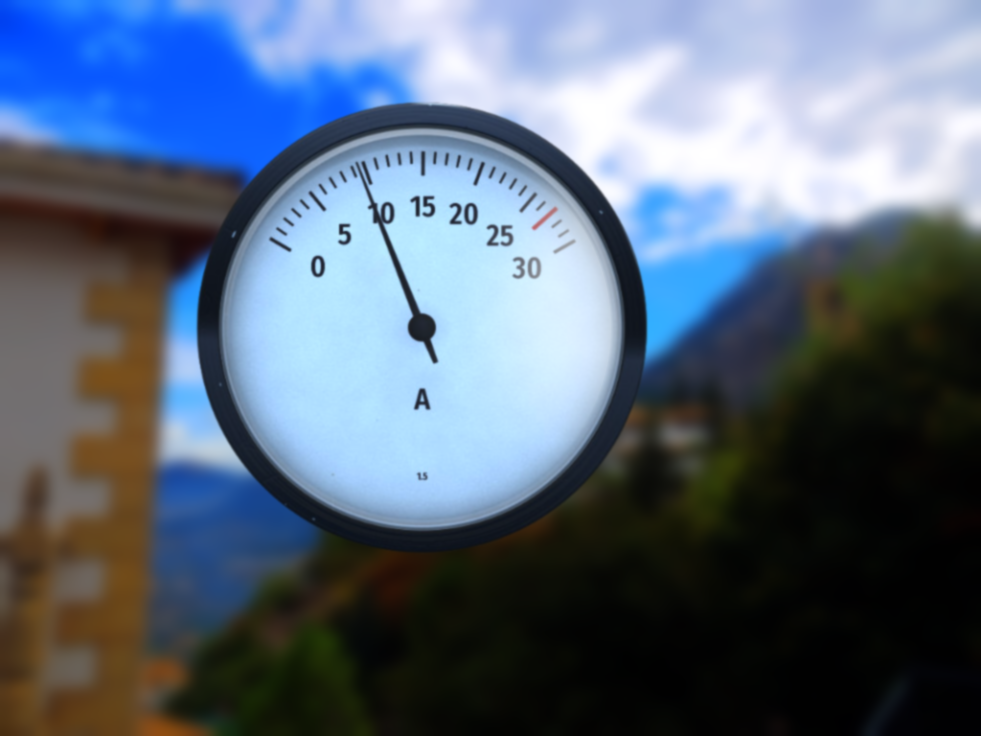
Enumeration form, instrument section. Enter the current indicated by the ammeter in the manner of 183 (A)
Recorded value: 9.5 (A)
